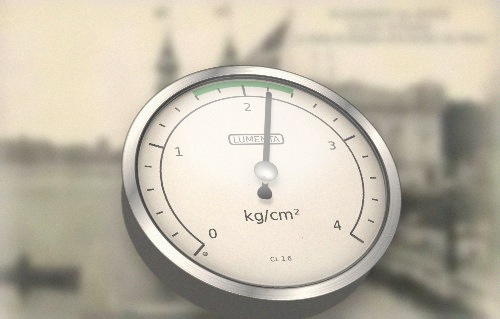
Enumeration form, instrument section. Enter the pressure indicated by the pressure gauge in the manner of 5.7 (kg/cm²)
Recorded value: 2.2 (kg/cm²)
